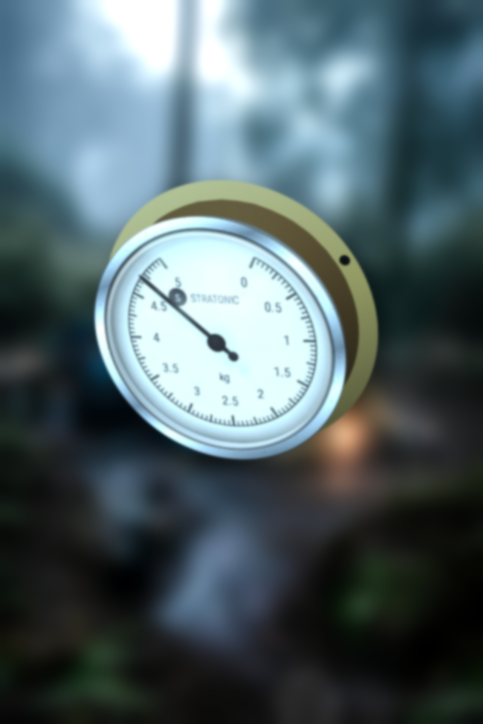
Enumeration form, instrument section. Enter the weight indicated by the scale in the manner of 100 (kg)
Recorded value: 4.75 (kg)
